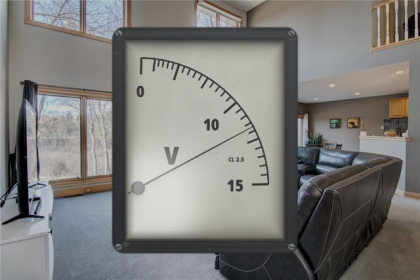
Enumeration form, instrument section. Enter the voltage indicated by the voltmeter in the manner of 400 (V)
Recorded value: 11.75 (V)
